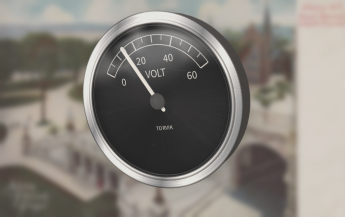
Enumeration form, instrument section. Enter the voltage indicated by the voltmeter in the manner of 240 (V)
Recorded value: 15 (V)
